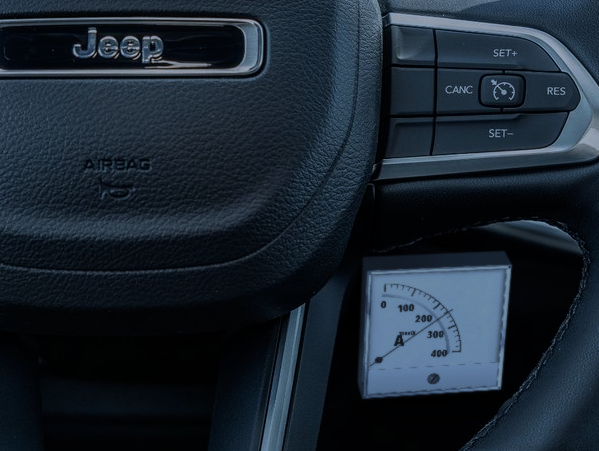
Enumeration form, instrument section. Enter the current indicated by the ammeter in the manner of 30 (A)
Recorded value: 240 (A)
